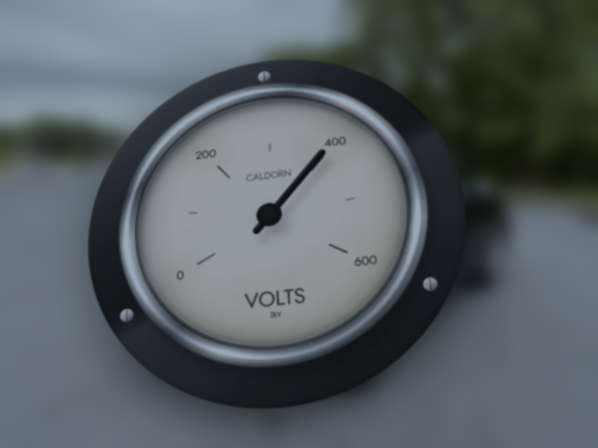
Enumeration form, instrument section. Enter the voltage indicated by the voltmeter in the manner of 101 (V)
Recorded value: 400 (V)
